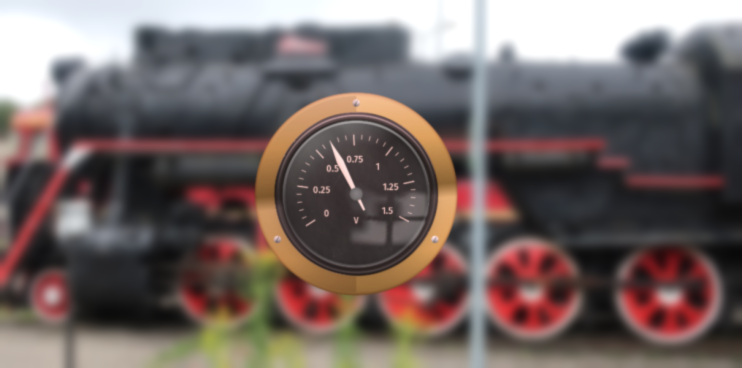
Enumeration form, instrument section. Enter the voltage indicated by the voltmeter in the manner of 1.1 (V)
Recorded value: 0.6 (V)
